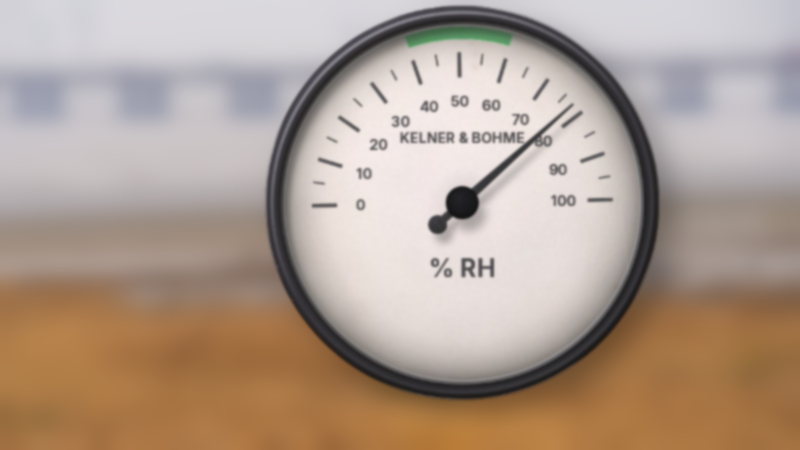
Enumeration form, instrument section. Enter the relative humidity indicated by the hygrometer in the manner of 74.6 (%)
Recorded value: 77.5 (%)
